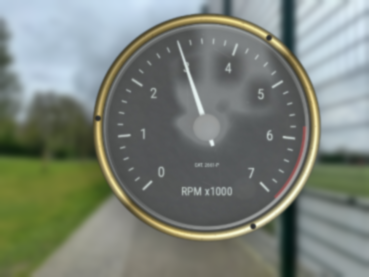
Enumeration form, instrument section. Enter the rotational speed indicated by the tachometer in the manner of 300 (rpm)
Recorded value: 3000 (rpm)
